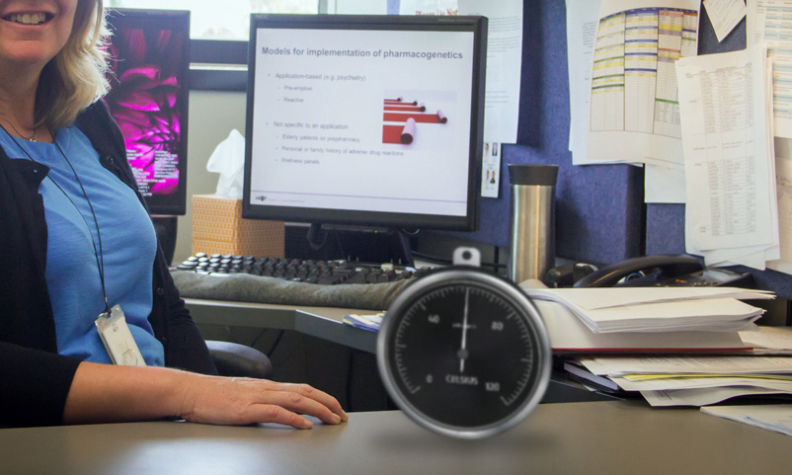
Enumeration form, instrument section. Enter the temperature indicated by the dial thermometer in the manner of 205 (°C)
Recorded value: 60 (°C)
